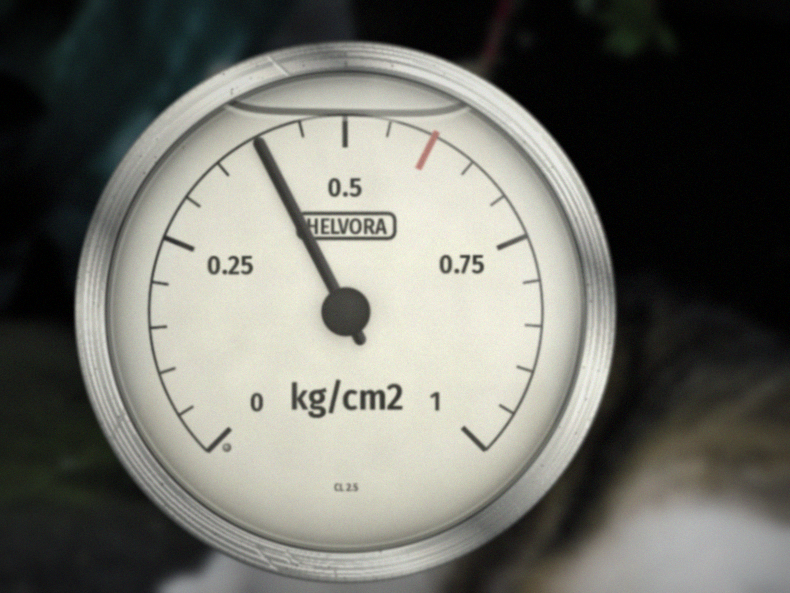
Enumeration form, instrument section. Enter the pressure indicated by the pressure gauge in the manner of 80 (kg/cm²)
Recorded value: 0.4 (kg/cm²)
